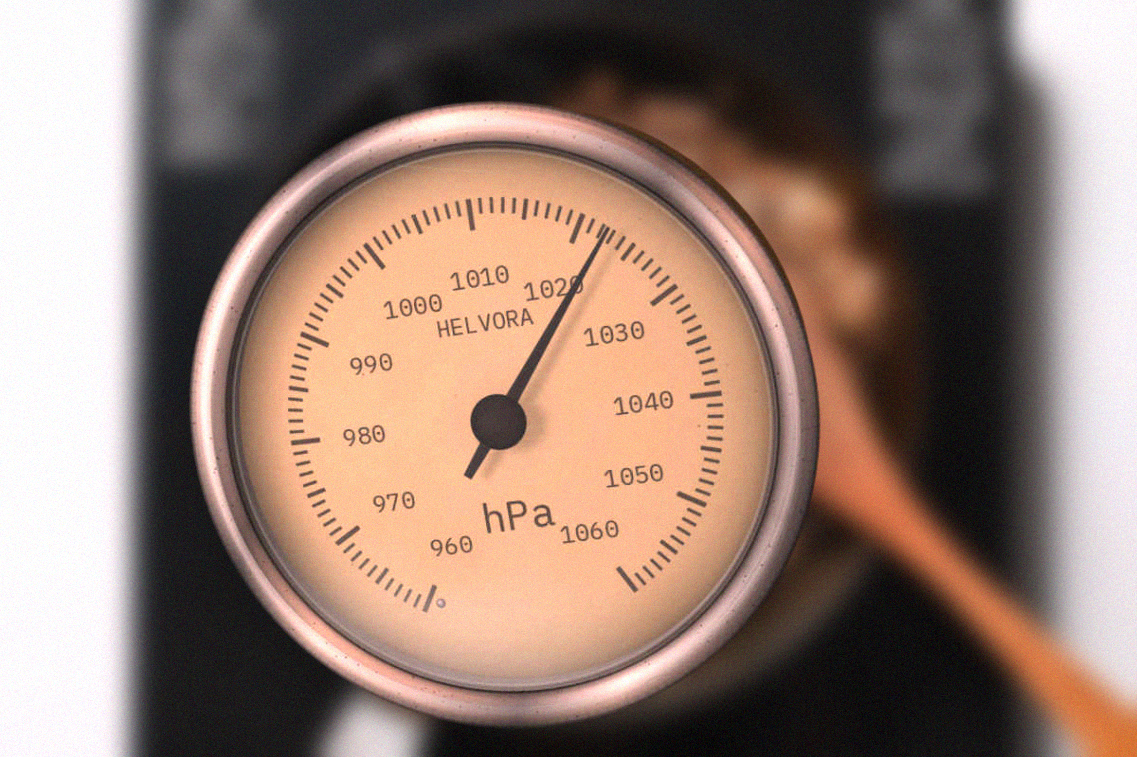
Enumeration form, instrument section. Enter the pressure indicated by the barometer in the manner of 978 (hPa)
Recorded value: 1022.5 (hPa)
